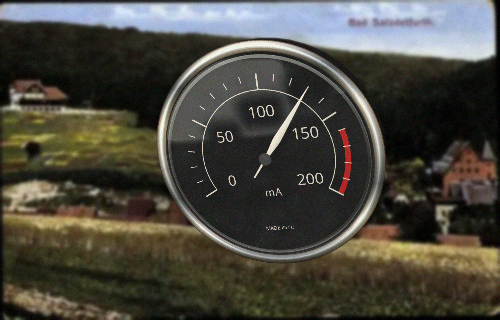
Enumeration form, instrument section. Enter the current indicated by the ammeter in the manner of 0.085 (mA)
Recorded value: 130 (mA)
